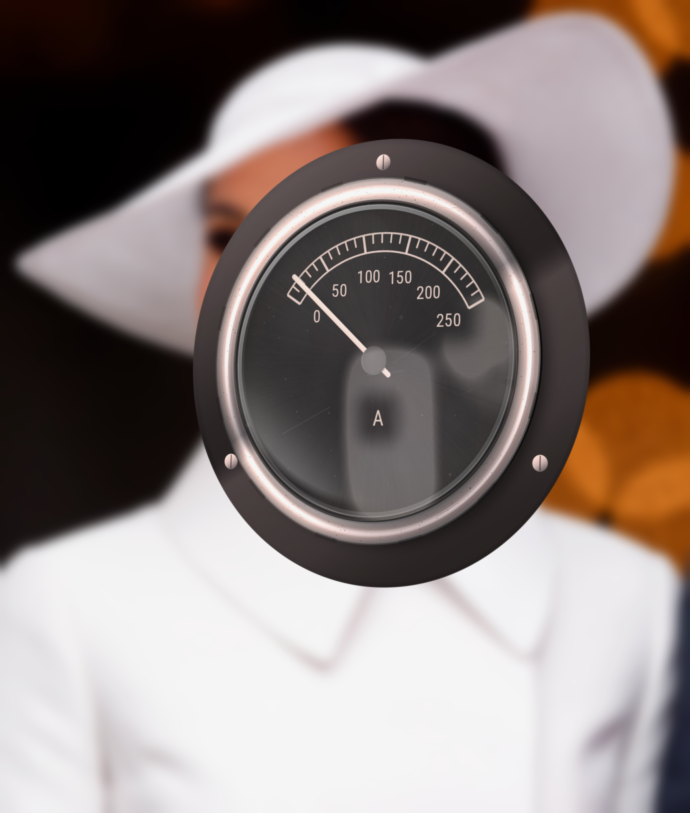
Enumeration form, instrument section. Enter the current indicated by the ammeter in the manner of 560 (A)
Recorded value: 20 (A)
